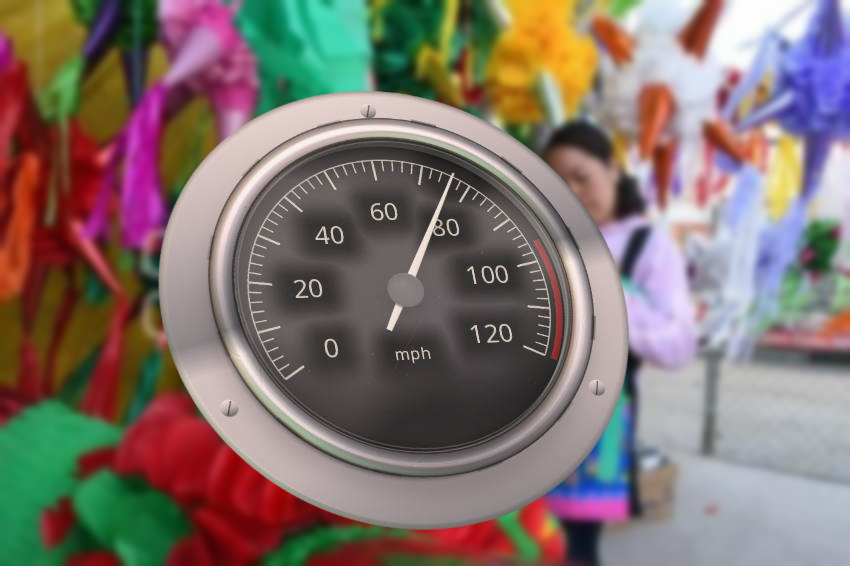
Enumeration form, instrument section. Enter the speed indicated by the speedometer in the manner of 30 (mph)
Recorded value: 76 (mph)
